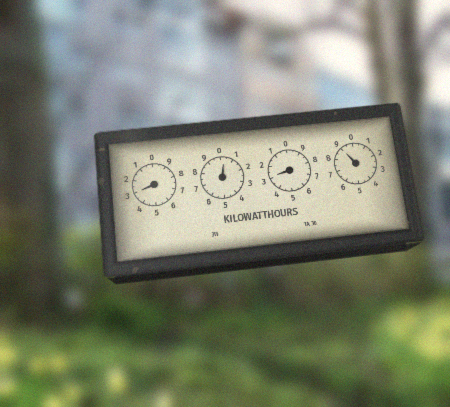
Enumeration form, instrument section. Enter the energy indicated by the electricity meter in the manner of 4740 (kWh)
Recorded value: 3029 (kWh)
